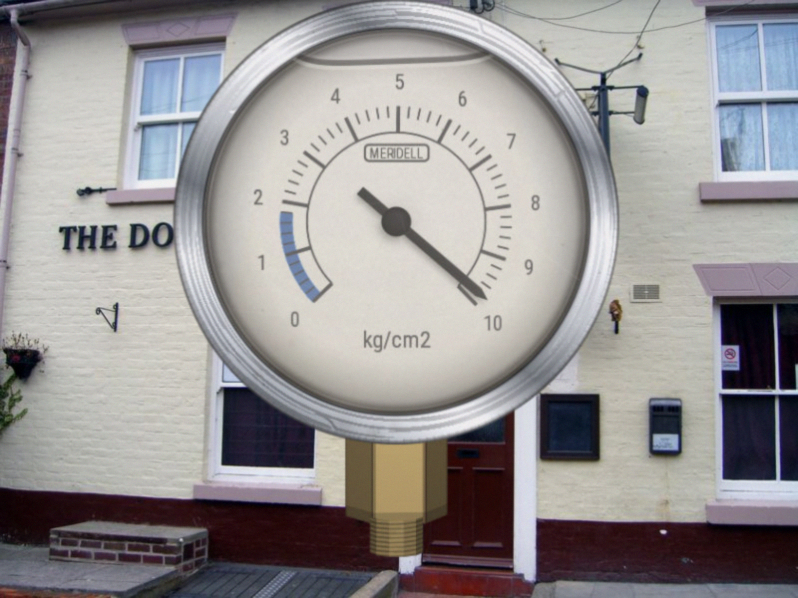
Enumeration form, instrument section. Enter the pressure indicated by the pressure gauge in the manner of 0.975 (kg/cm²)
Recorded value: 9.8 (kg/cm²)
